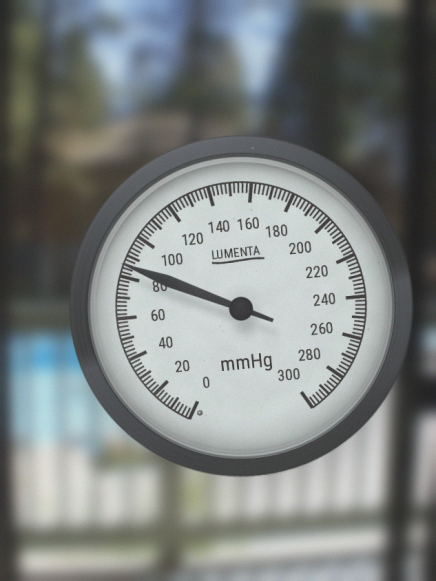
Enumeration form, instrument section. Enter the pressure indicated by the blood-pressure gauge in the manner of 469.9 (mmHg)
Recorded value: 86 (mmHg)
